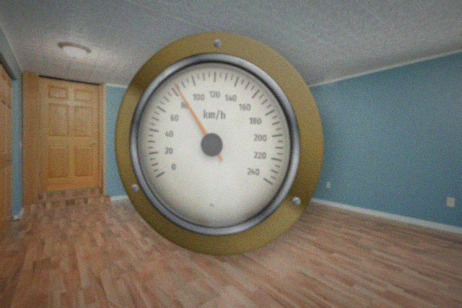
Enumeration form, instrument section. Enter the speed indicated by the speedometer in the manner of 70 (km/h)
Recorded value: 85 (km/h)
